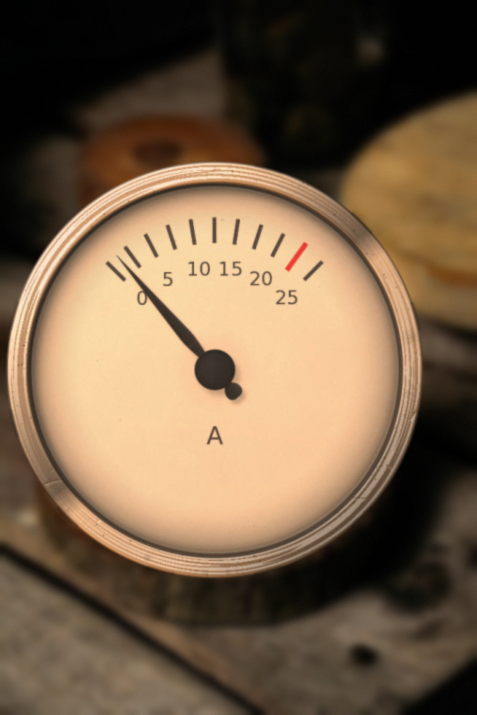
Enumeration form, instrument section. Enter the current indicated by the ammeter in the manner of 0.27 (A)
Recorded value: 1.25 (A)
